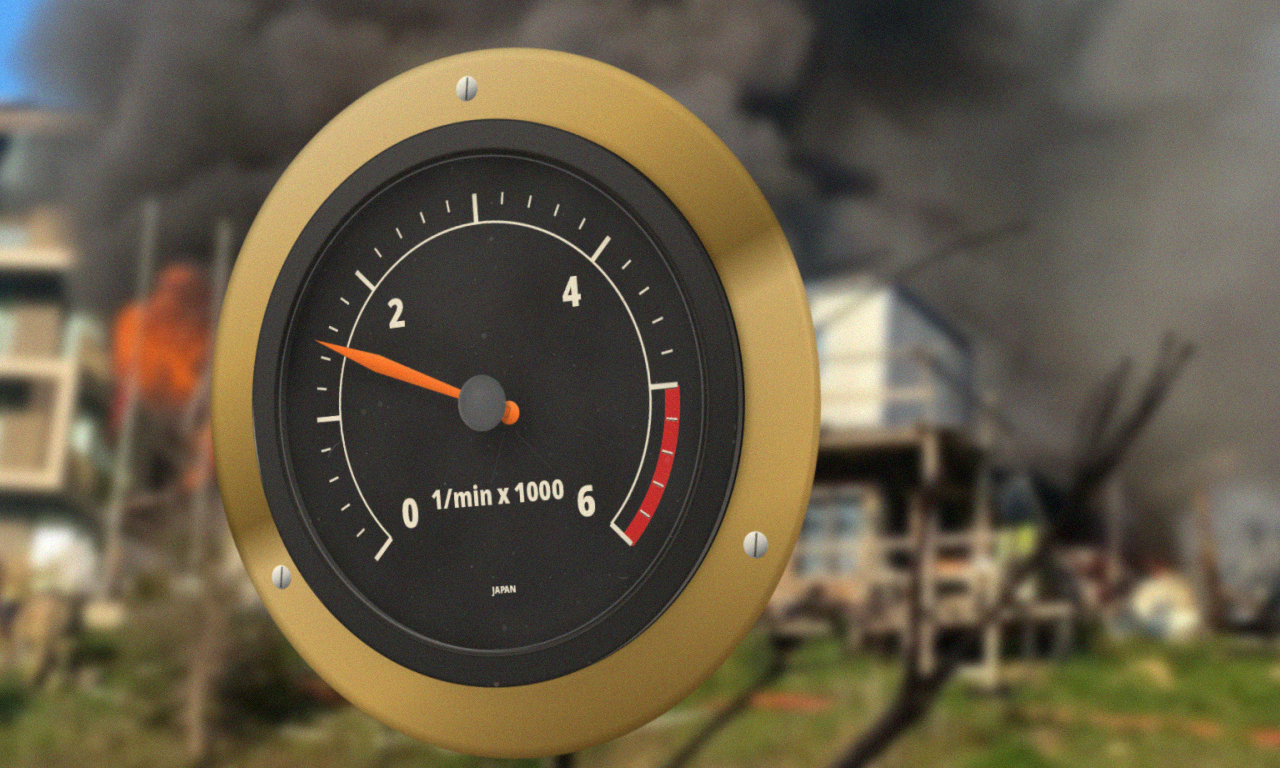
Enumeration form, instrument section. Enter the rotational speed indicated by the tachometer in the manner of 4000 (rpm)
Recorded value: 1500 (rpm)
